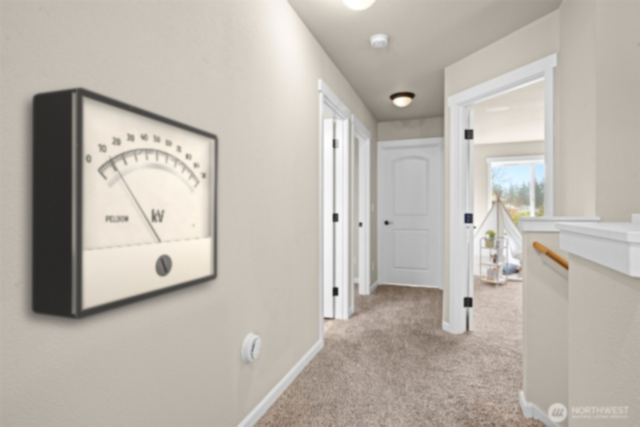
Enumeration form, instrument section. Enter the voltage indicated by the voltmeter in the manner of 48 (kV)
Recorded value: 10 (kV)
